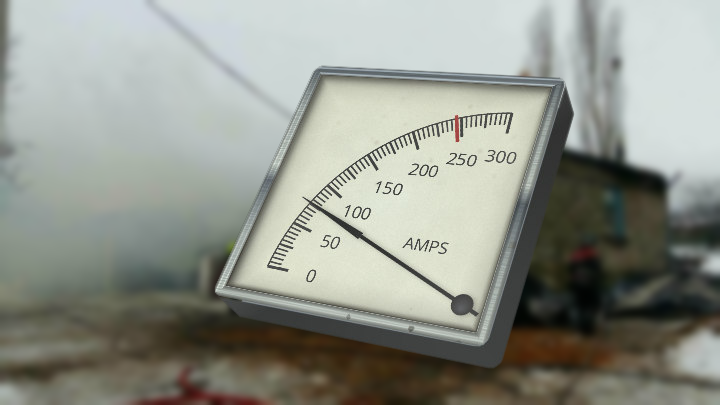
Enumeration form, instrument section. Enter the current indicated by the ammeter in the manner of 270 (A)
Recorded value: 75 (A)
